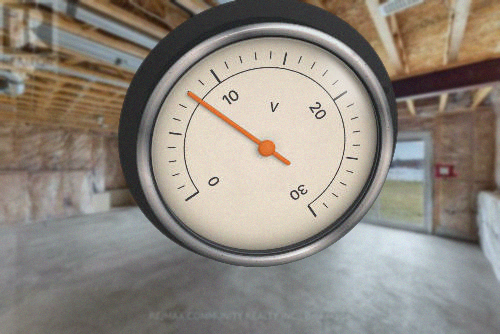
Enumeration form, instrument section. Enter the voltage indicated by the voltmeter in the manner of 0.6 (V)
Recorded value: 8 (V)
